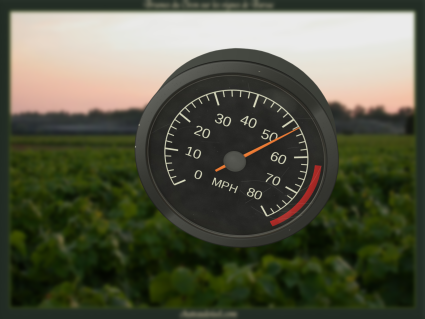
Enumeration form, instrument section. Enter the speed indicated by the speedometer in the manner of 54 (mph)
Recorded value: 52 (mph)
